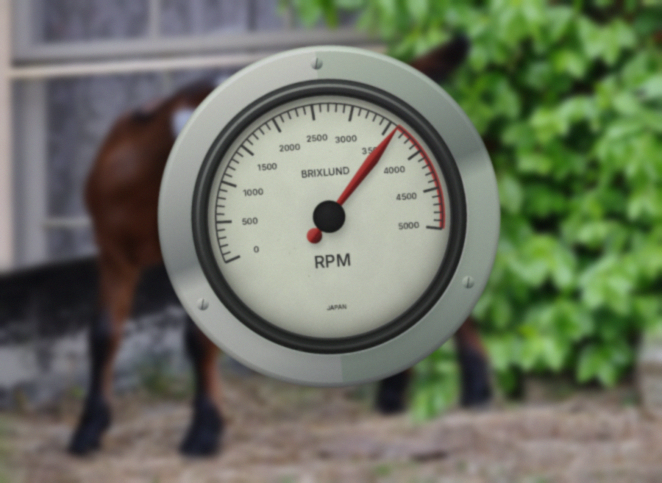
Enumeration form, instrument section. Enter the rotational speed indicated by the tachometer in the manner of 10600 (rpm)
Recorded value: 3600 (rpm)
